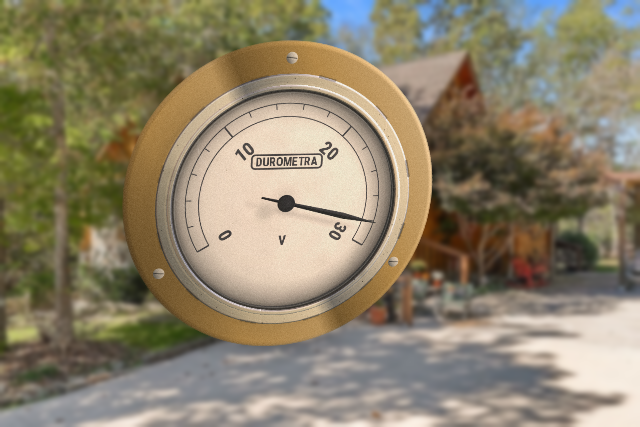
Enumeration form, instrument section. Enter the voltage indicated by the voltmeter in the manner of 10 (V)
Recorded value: 28 (V)
